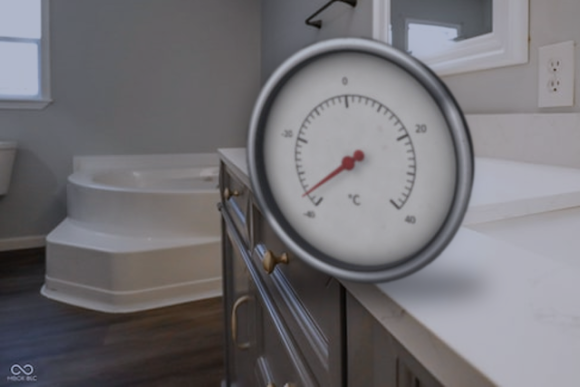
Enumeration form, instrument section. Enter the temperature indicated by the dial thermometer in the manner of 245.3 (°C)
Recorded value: -36 (°C)
